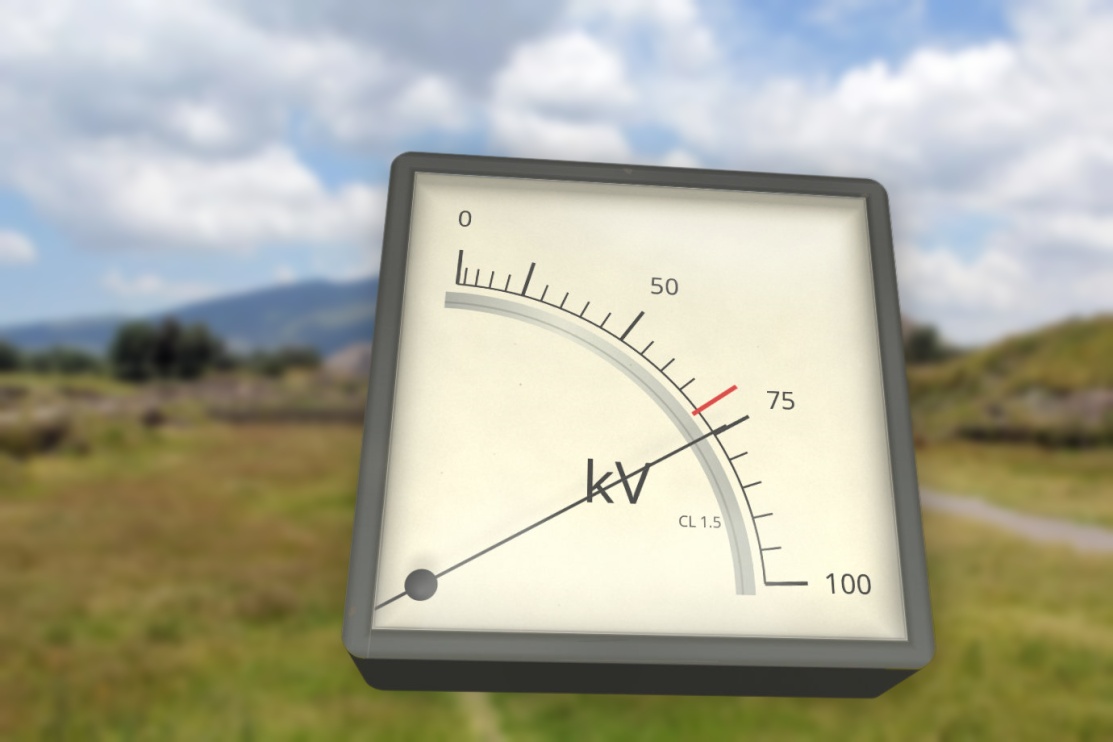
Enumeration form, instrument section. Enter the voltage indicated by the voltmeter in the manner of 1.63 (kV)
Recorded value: 75 (kV)
